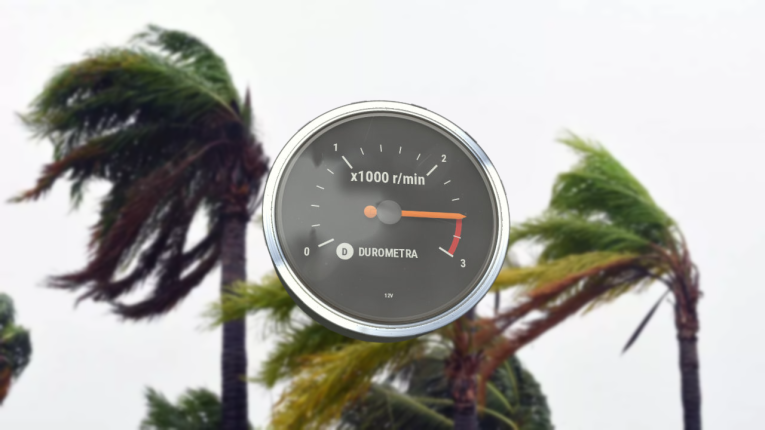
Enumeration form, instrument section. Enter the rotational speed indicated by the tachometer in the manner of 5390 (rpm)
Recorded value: 2600 (rpm)
